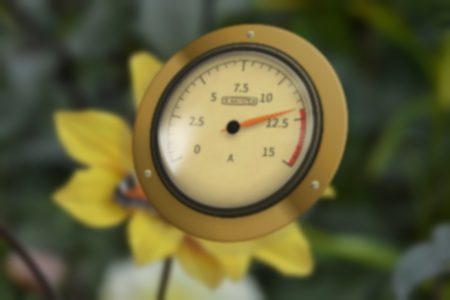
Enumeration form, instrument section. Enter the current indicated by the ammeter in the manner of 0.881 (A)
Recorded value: 12 (A)
